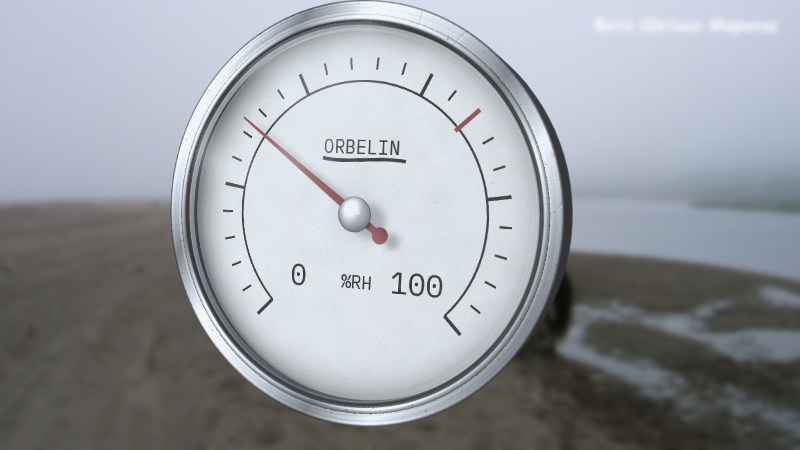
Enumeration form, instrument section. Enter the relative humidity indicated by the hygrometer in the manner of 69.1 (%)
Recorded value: 30 (%)
